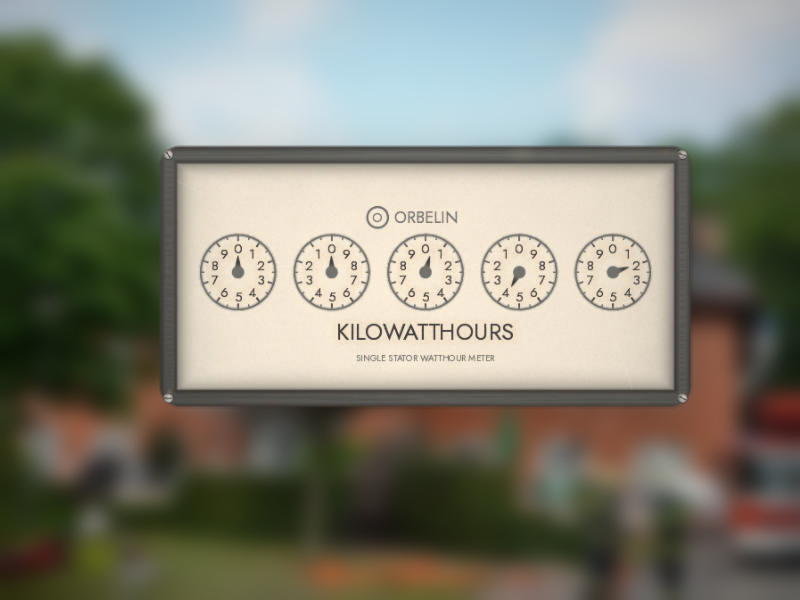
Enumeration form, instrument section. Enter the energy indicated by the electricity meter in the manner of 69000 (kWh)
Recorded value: 42 (kWh)
